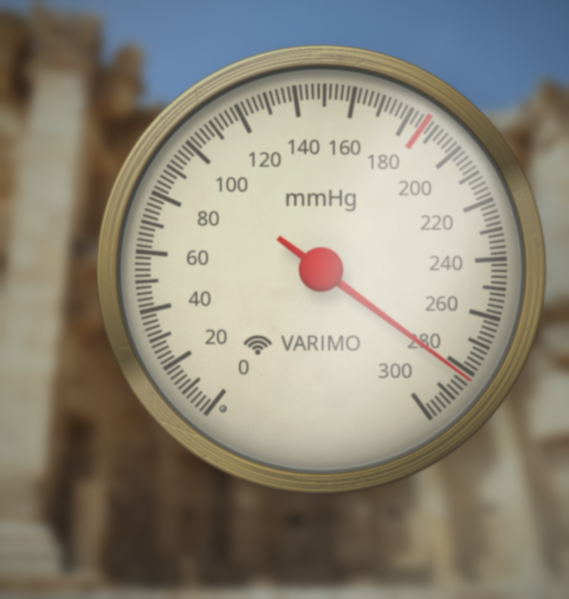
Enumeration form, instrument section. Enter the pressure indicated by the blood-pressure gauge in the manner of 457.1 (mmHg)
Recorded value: 282 (mmHg)
